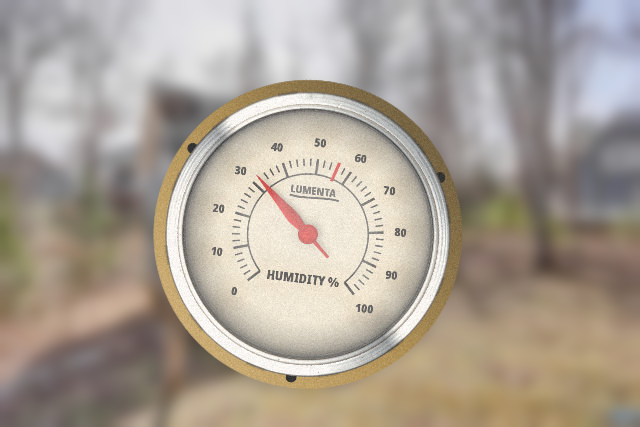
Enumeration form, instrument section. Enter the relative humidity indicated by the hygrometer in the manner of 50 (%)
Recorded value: 32 (%)
